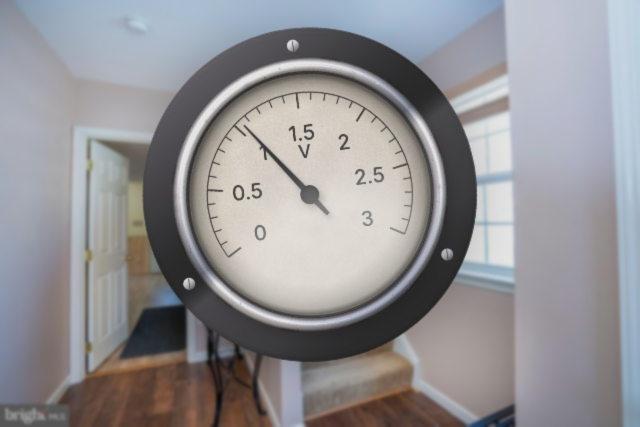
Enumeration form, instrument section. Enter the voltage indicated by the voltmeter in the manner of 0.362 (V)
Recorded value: 1.05 (V)
